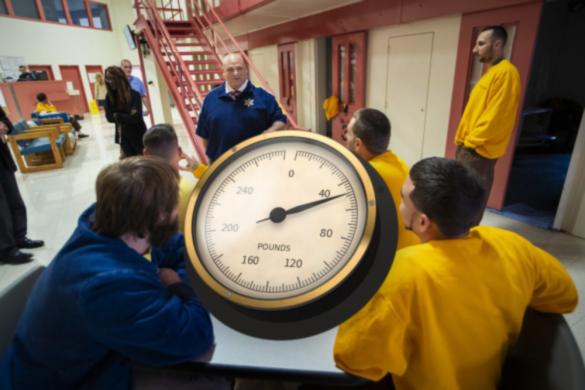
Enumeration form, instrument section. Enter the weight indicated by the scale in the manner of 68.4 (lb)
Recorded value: 50 (lb)
